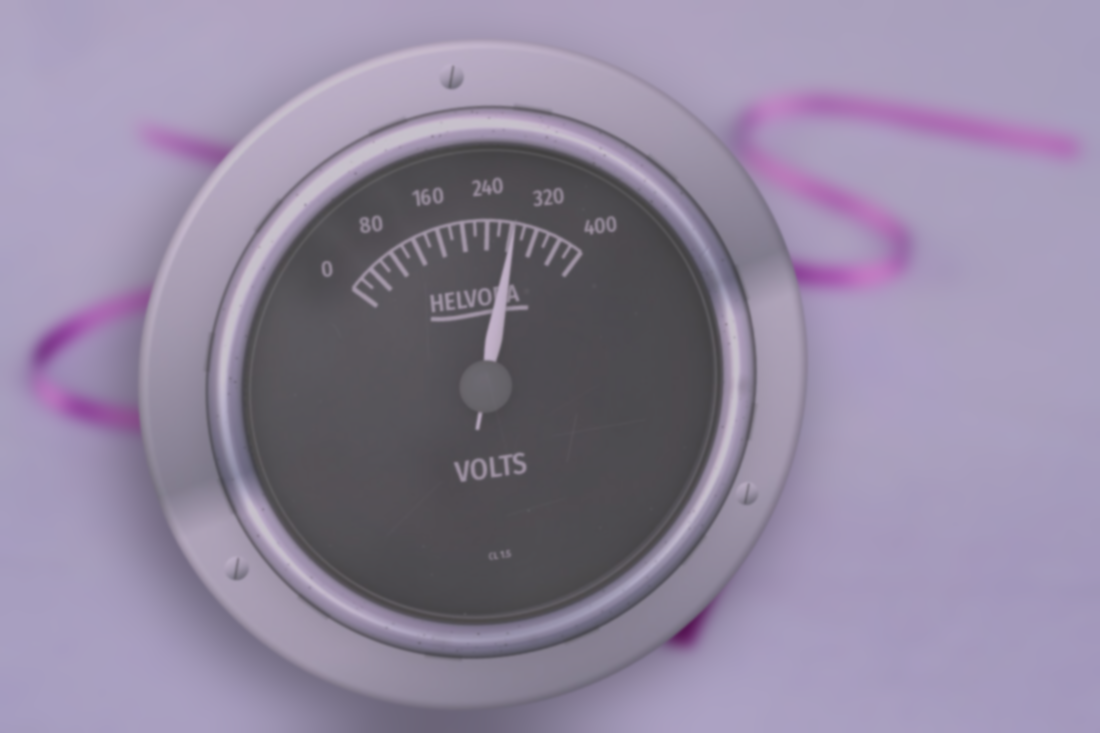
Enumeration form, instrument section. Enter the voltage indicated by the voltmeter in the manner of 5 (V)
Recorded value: 280 (V)
